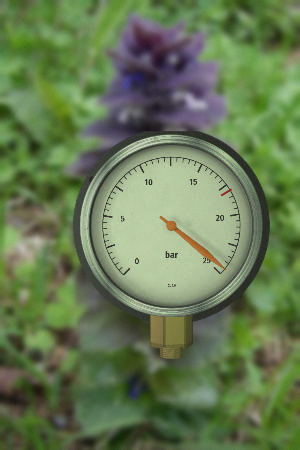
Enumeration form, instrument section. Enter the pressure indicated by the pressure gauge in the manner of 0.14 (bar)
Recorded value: 24.5 (bar)
